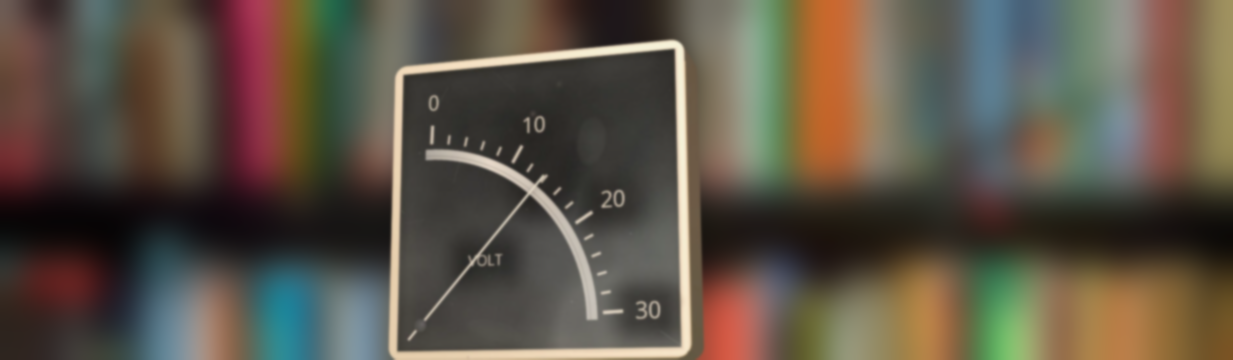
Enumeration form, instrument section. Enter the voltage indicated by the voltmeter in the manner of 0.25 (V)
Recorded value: 14 (V)
